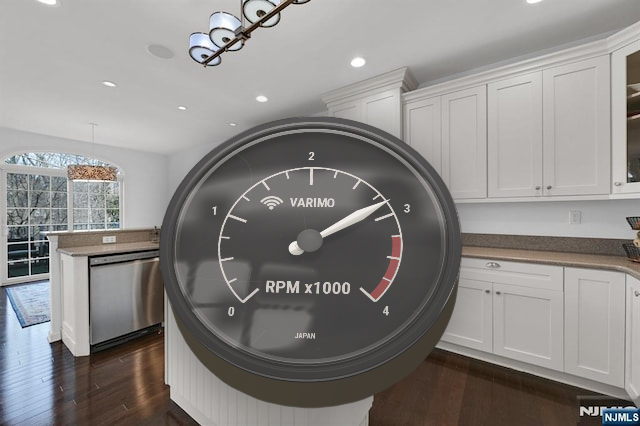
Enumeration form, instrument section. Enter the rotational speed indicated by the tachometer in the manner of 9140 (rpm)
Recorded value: 2875 (rpm)
